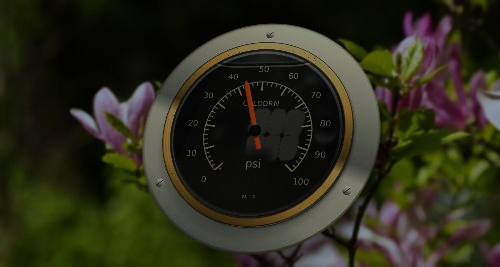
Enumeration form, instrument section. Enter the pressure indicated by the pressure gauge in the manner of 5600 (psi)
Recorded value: 44 (psi)
